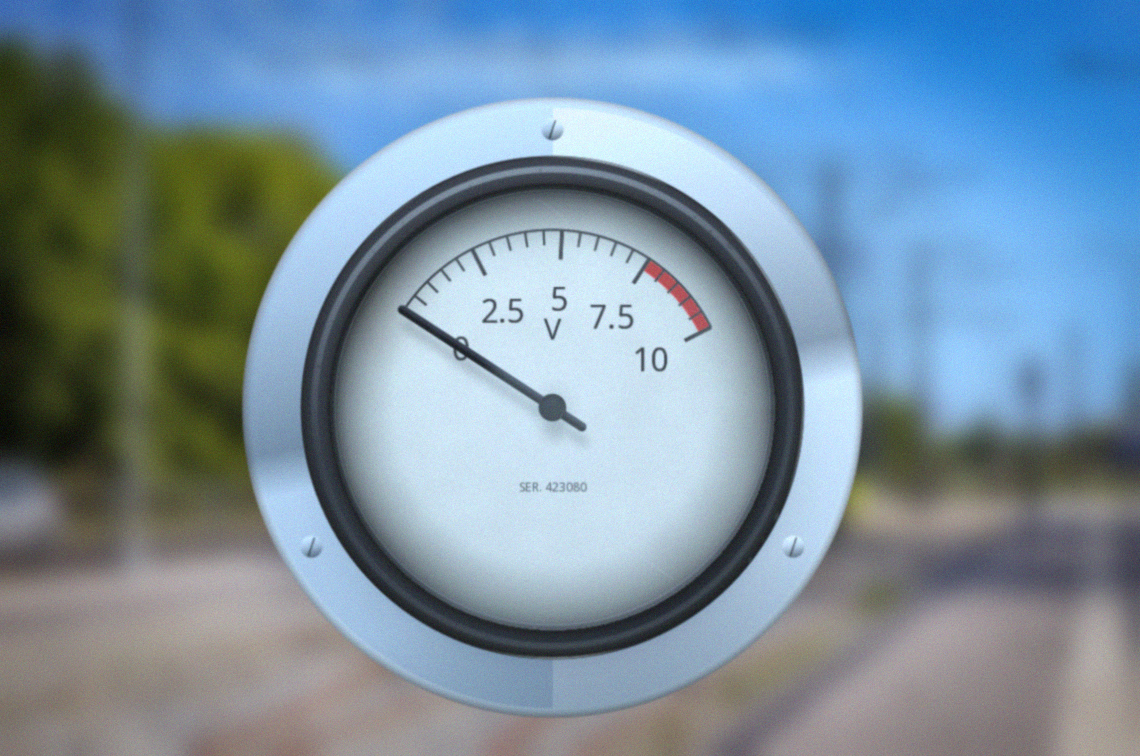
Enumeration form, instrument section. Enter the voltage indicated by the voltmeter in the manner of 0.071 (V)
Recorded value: 0 (V)
